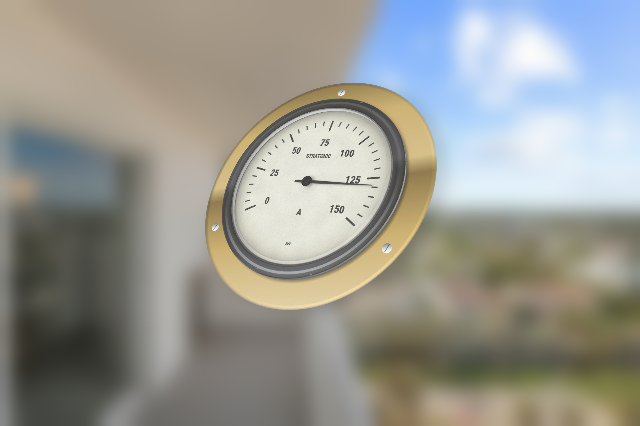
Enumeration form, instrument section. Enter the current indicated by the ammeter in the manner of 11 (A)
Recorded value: 130 (A)
